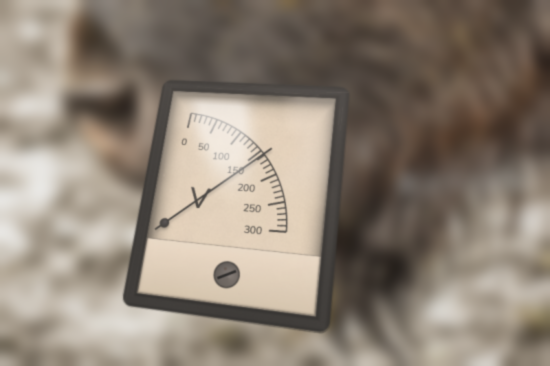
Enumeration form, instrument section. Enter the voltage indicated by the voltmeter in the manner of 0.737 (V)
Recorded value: 160 (V)
